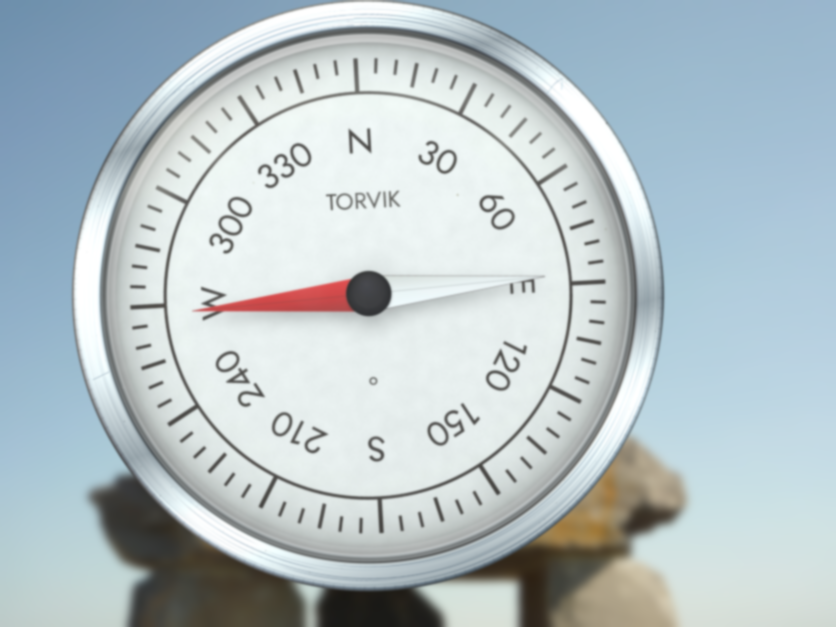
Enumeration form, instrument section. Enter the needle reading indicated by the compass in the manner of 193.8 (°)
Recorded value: 267.5 (°)
